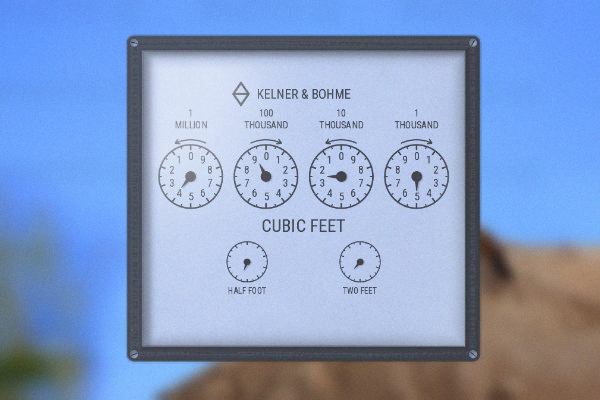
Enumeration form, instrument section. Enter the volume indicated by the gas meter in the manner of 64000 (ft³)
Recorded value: 392500 (ft³)
